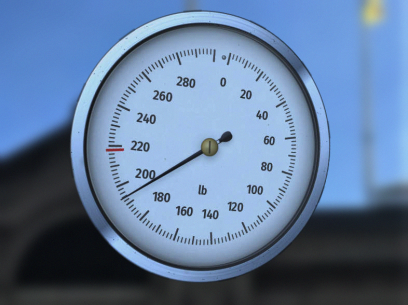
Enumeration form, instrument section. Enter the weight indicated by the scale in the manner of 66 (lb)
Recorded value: 194 (lb)
